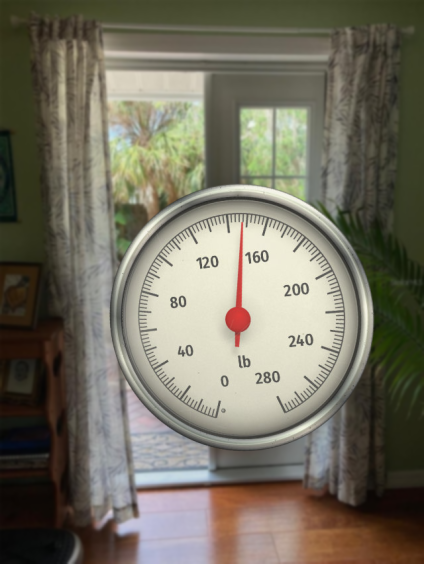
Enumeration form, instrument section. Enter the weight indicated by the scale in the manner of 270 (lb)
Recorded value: 148 (lb)
